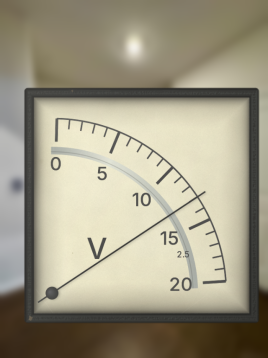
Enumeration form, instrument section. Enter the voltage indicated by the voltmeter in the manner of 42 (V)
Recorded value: 13 (V)
